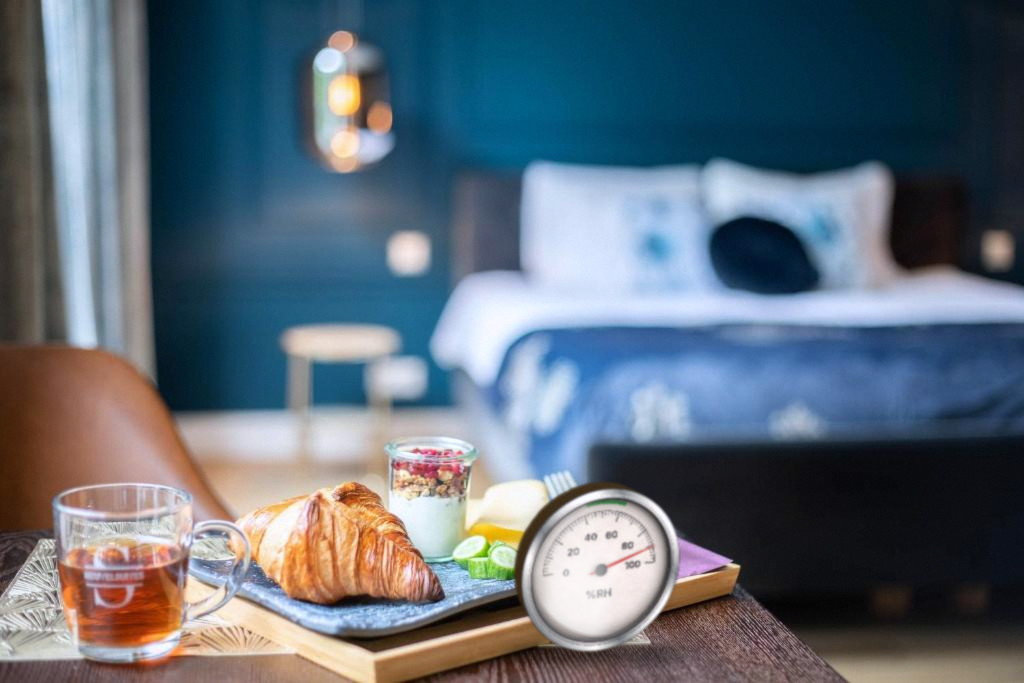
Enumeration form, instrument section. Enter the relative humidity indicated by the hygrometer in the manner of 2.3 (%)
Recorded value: 90 (%)
